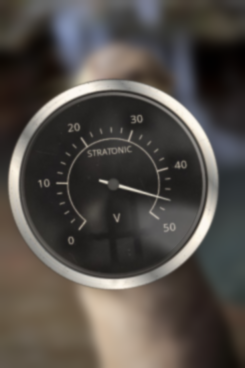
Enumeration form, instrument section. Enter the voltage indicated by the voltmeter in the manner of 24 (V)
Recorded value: 46 (V)
